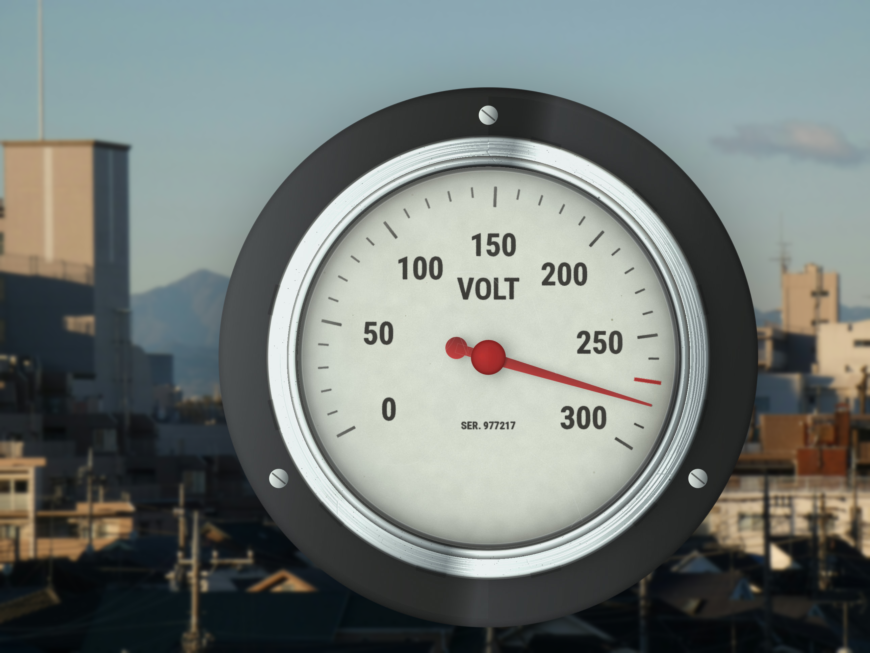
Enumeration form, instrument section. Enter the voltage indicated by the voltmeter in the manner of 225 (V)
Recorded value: 280 (V)
